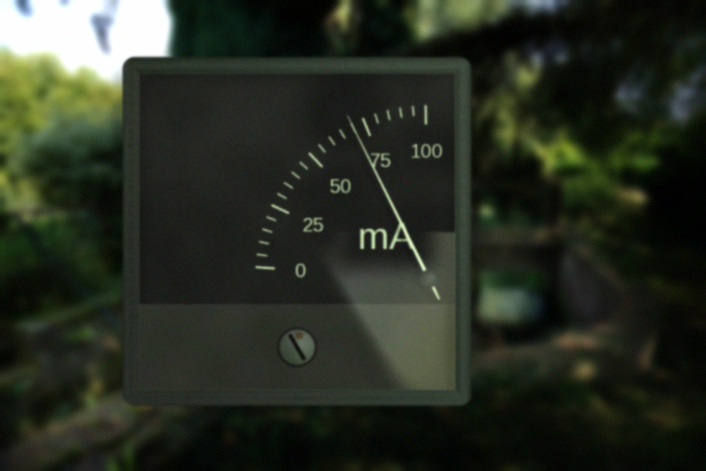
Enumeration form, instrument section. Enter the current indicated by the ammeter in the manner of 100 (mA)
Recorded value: 70 (mA)
